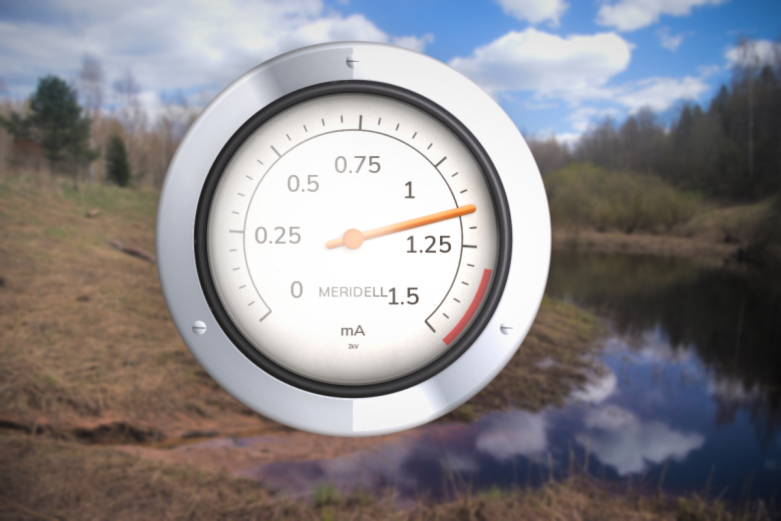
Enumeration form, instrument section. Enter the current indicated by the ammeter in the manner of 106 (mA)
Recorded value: 1.15 (mA)
